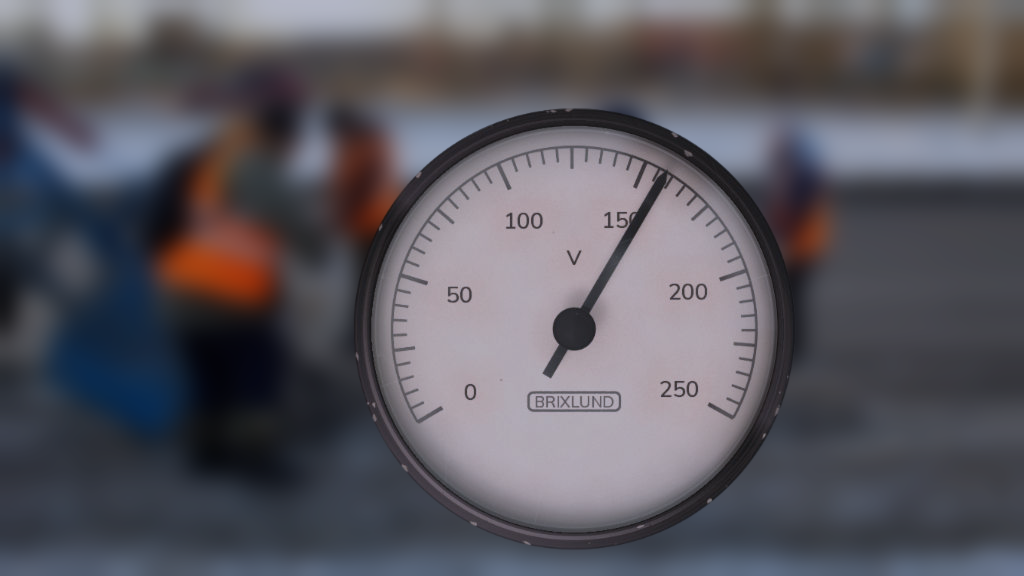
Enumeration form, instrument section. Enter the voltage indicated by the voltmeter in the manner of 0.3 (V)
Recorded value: 157.5 (V)
